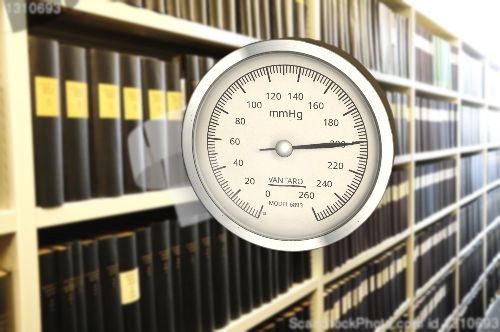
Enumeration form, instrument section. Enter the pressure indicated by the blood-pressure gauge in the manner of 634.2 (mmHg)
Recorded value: 200 (mmHg)
